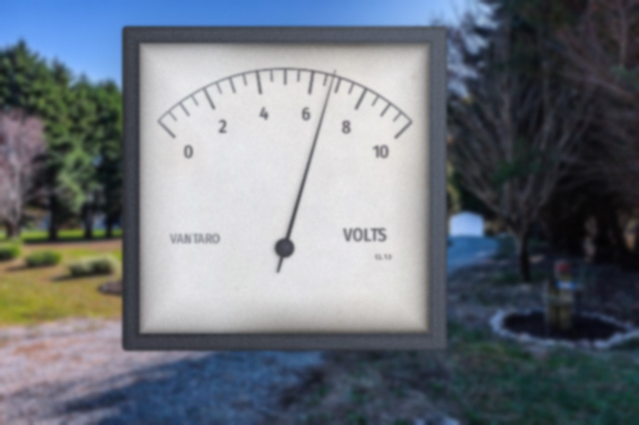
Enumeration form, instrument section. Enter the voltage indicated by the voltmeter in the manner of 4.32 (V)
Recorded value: 6.75 (V)
